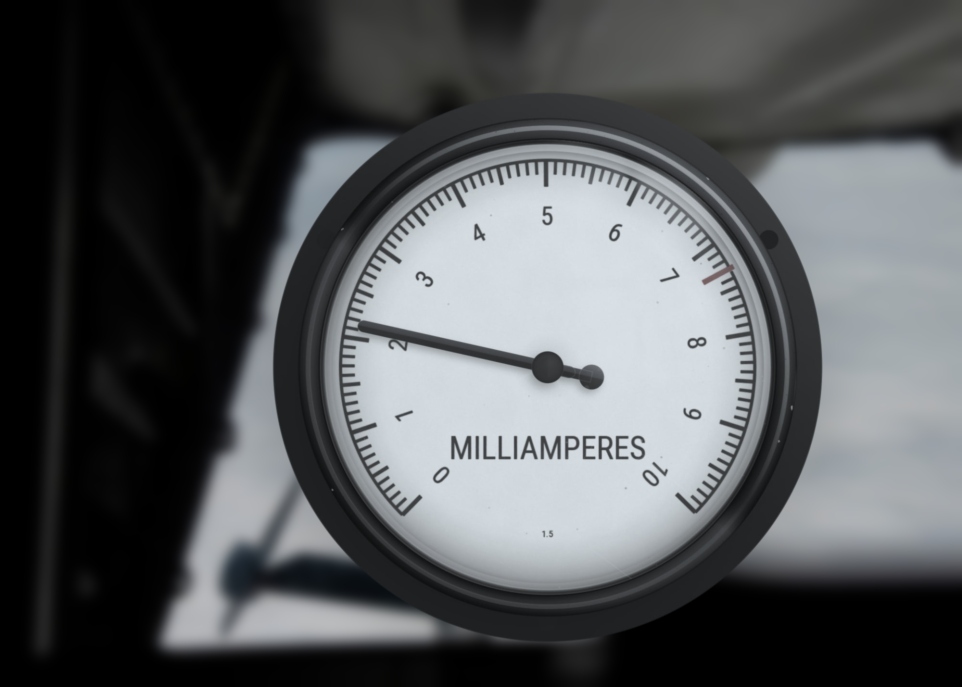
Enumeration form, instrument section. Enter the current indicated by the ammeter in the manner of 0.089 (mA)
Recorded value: 2.15 (mA)
